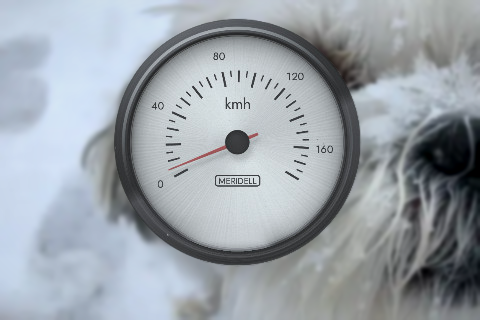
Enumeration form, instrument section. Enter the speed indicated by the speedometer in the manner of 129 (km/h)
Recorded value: 5 (km/h)
